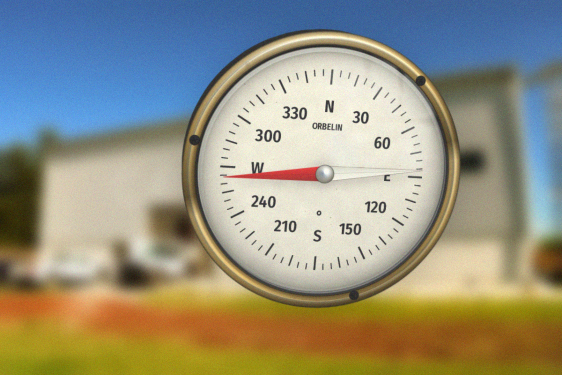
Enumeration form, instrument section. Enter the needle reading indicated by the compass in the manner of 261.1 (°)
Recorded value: 265 (°)
